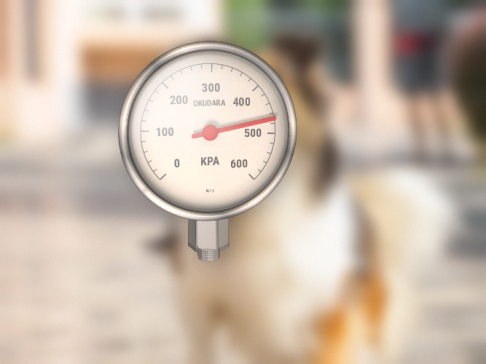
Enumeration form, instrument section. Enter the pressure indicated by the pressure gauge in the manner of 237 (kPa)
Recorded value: 470 (kPa)
